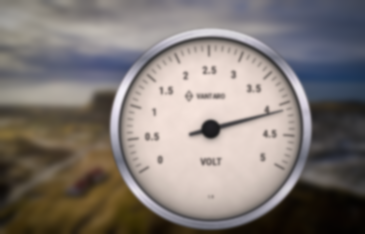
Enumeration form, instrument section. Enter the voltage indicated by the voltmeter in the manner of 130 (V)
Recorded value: 4.1 (V)
